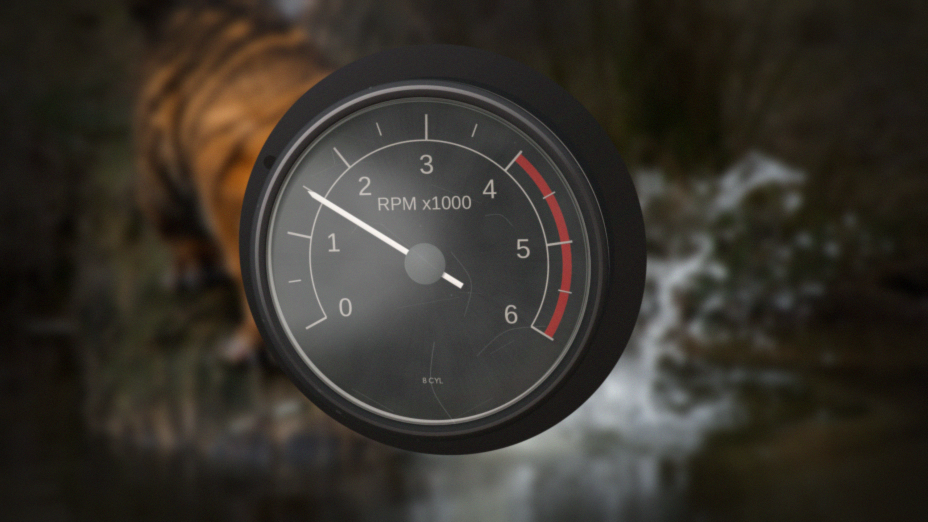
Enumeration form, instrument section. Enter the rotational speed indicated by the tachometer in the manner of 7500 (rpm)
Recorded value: 1500 (rpm)
